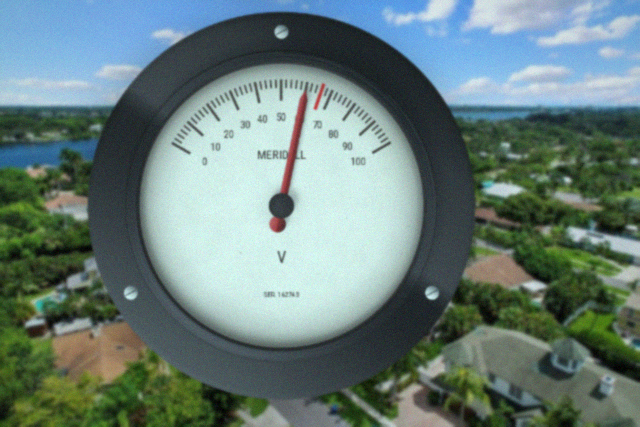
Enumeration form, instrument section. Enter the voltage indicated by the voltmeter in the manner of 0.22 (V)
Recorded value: 60 (V)
